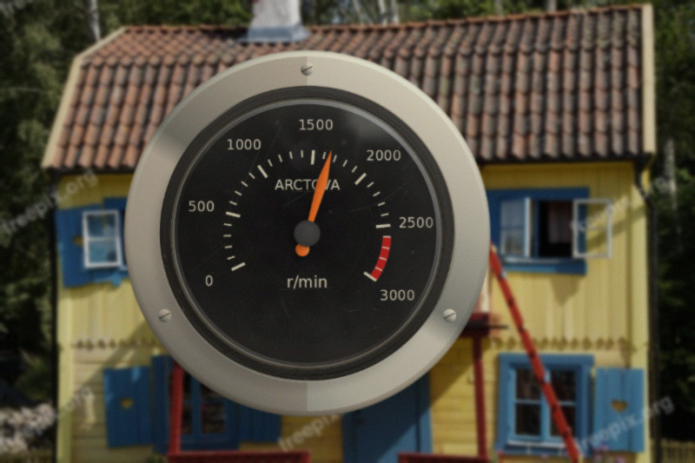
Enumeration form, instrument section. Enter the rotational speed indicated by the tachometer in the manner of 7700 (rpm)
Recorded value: 1650 (rpm)
